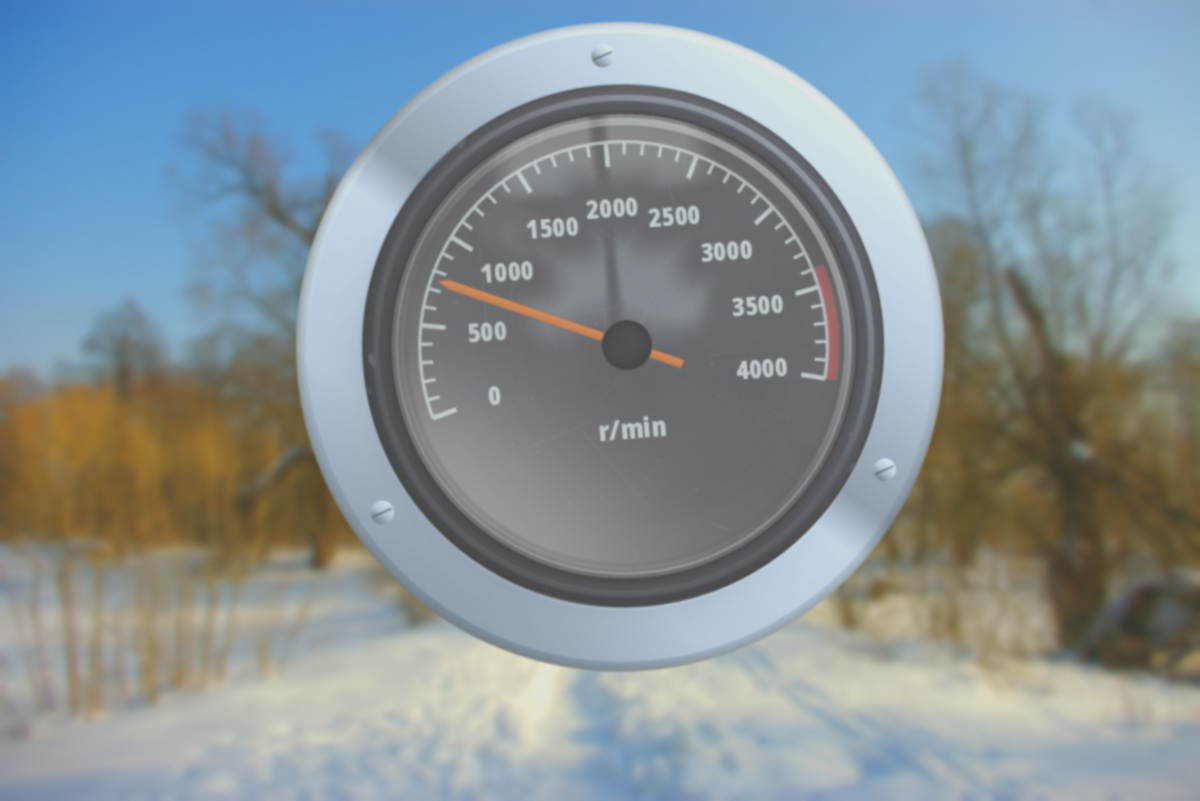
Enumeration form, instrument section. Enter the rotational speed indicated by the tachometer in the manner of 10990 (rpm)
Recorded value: 750 (rpm)
